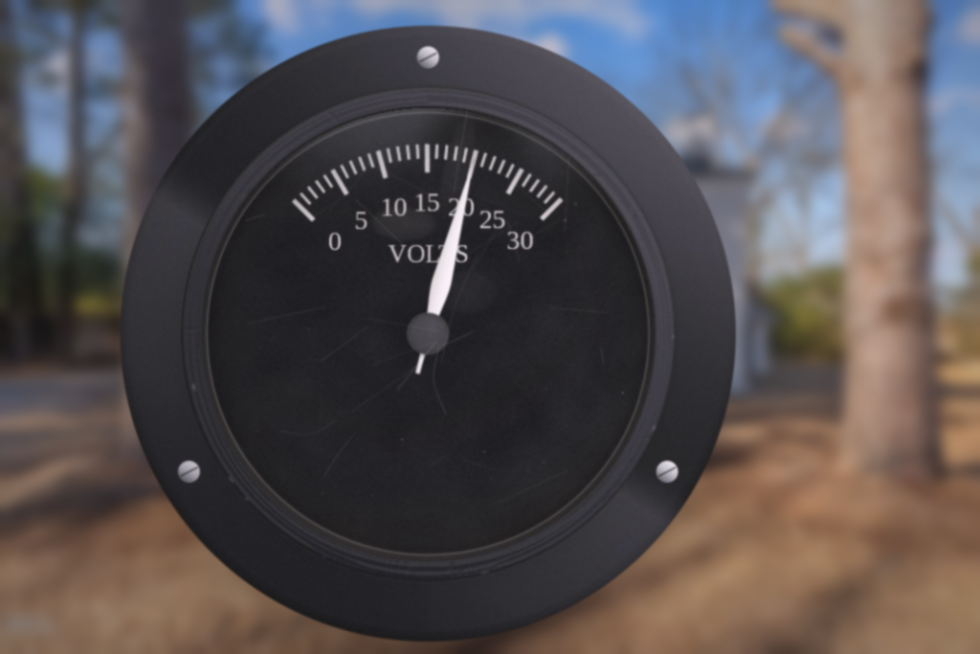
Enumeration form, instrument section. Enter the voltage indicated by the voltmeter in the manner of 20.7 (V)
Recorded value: 20 (V)
